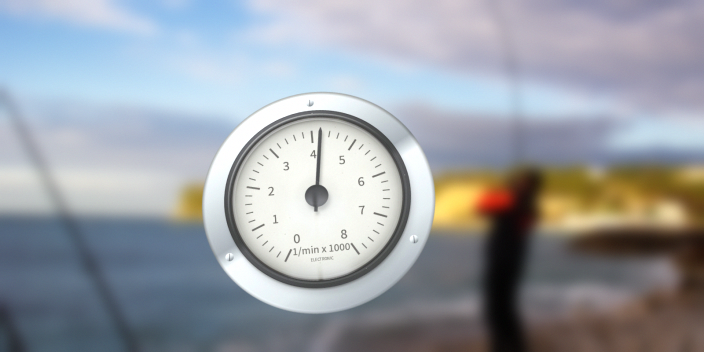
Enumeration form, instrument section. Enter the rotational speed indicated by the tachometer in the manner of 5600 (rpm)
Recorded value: 4200 (rpm)
